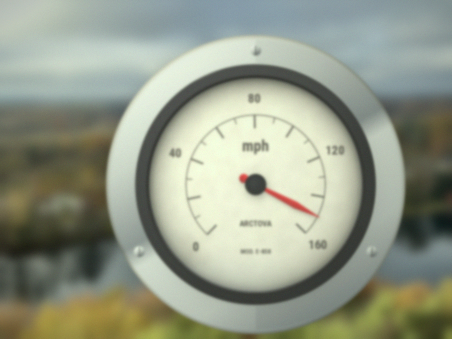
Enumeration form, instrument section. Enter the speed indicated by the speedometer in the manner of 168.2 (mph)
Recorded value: 150 (mph)
